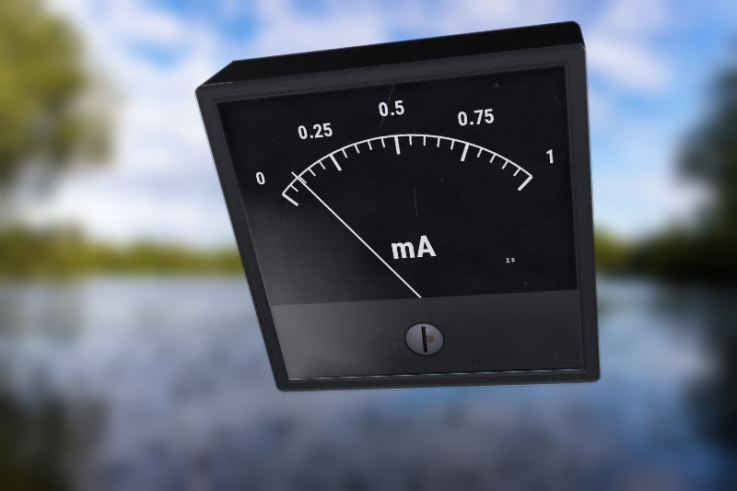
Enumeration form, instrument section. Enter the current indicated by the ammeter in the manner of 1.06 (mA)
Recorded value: 0.1 (mA)
